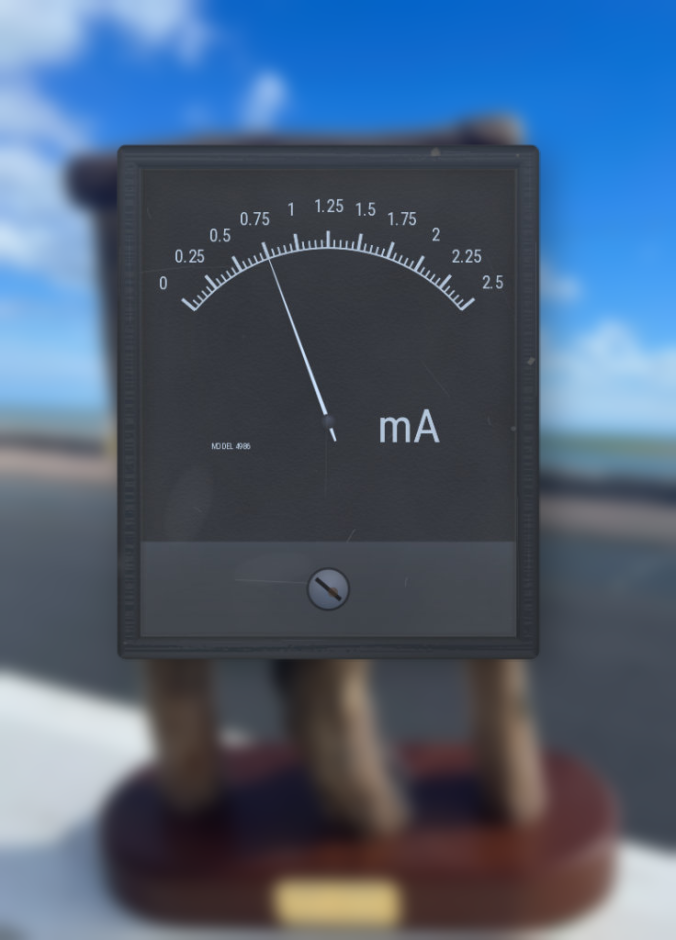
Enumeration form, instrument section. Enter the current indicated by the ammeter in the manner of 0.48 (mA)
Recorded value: 0.75 (mA)
